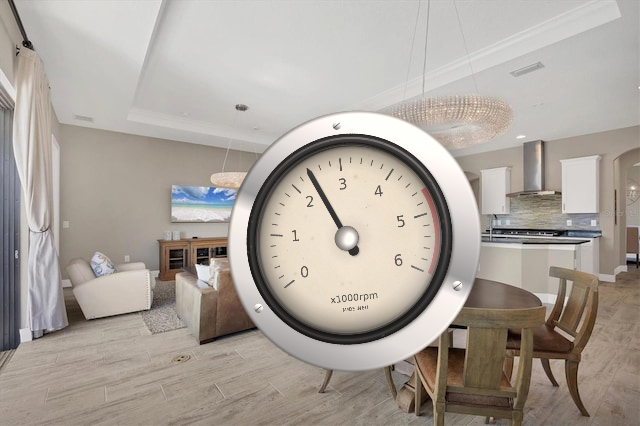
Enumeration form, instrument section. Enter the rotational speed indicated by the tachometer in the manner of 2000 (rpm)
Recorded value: 2400 (rpm)
